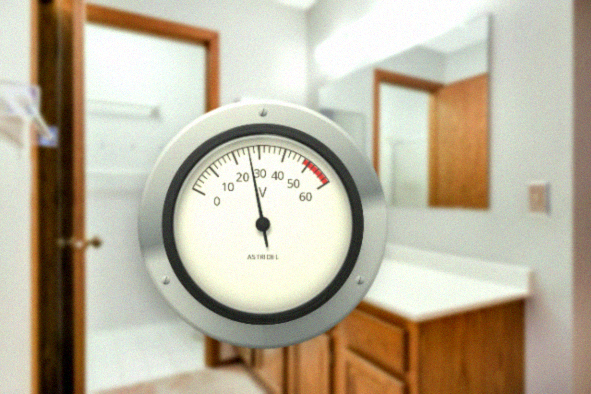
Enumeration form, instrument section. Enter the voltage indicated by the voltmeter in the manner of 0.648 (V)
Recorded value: 26 (V)
